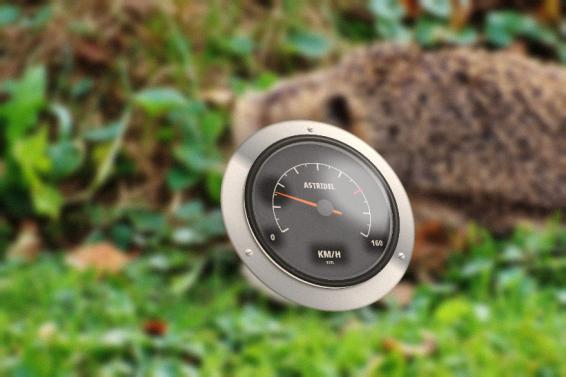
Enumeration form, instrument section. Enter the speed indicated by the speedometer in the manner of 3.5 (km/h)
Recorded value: 30 (km/h)
